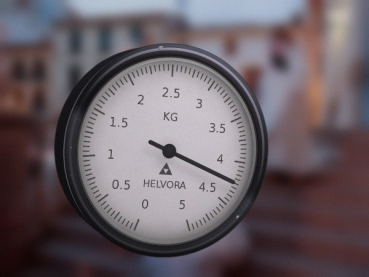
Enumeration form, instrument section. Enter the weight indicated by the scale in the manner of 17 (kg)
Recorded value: 4.25 (kg)
